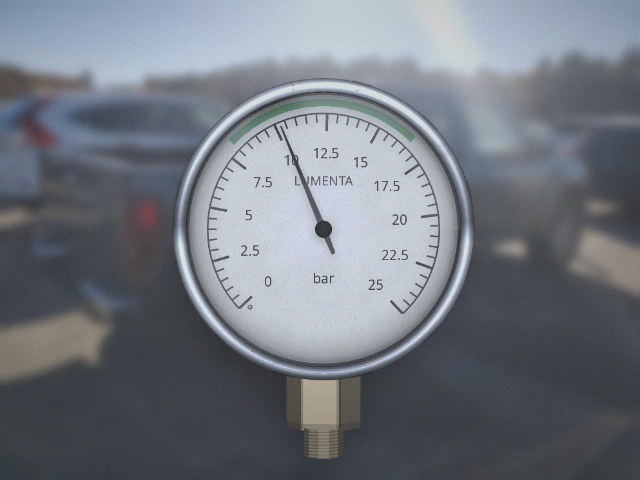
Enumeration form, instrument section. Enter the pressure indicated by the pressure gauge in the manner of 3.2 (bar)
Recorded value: 10.25 (bar)
